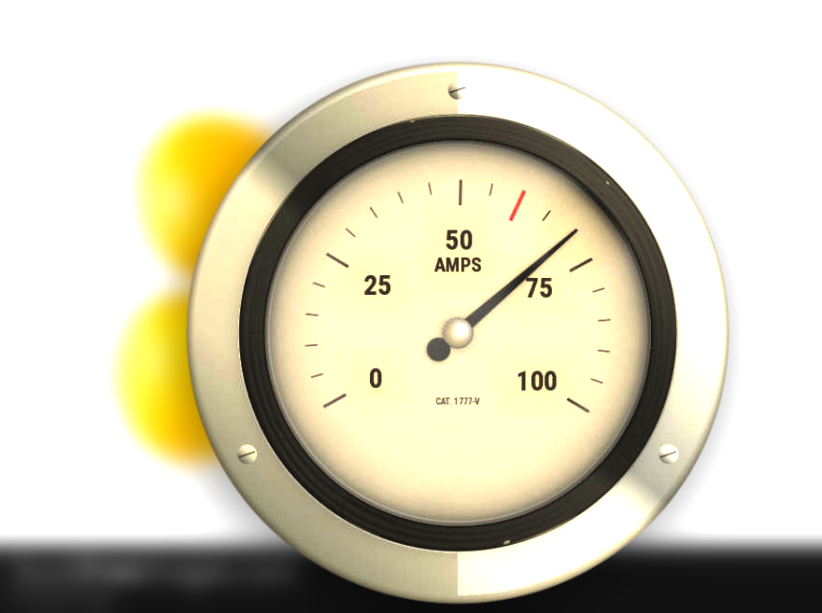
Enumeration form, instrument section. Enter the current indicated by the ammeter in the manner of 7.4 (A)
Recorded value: 70 (A)
